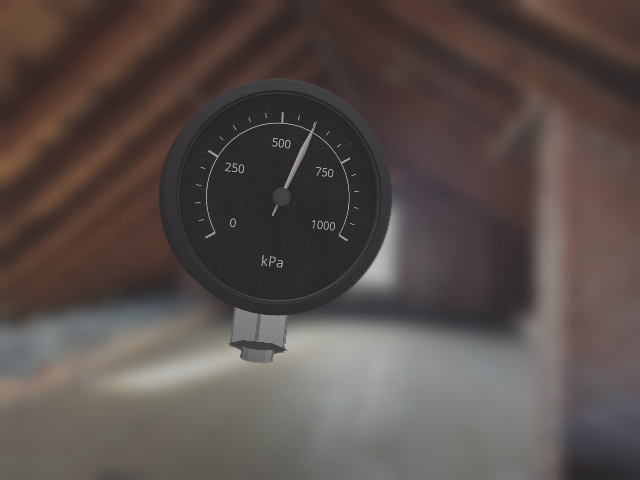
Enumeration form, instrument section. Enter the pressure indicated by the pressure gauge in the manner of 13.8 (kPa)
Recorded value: 600 (kPa)
